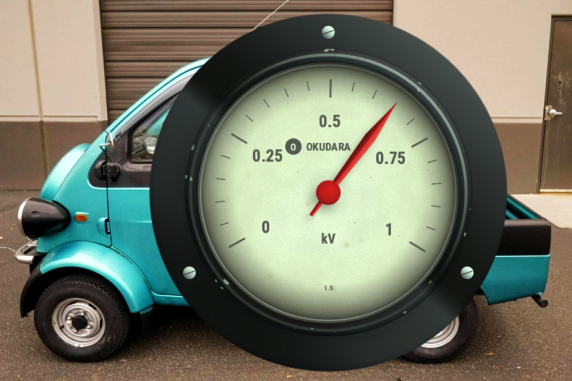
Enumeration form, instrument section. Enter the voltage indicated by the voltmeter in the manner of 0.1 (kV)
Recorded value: 0.65 (kV)
